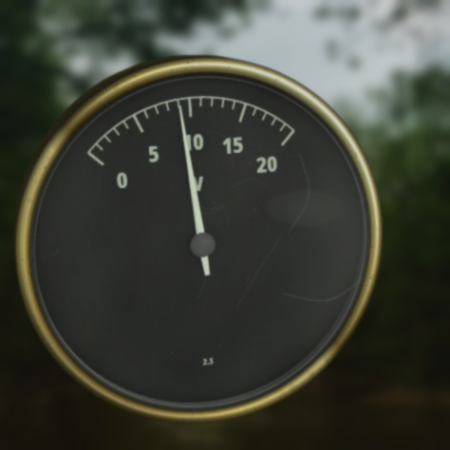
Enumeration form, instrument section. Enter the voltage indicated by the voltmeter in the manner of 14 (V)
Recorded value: 9 (V)
